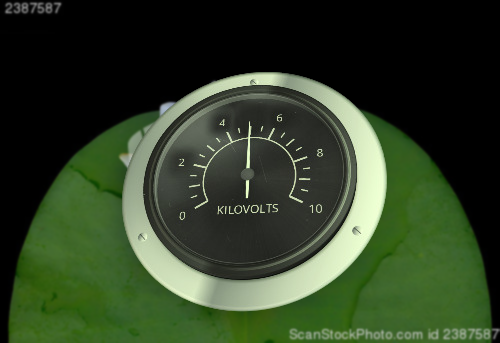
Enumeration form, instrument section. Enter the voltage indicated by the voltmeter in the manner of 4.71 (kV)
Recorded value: 5 (kV)
